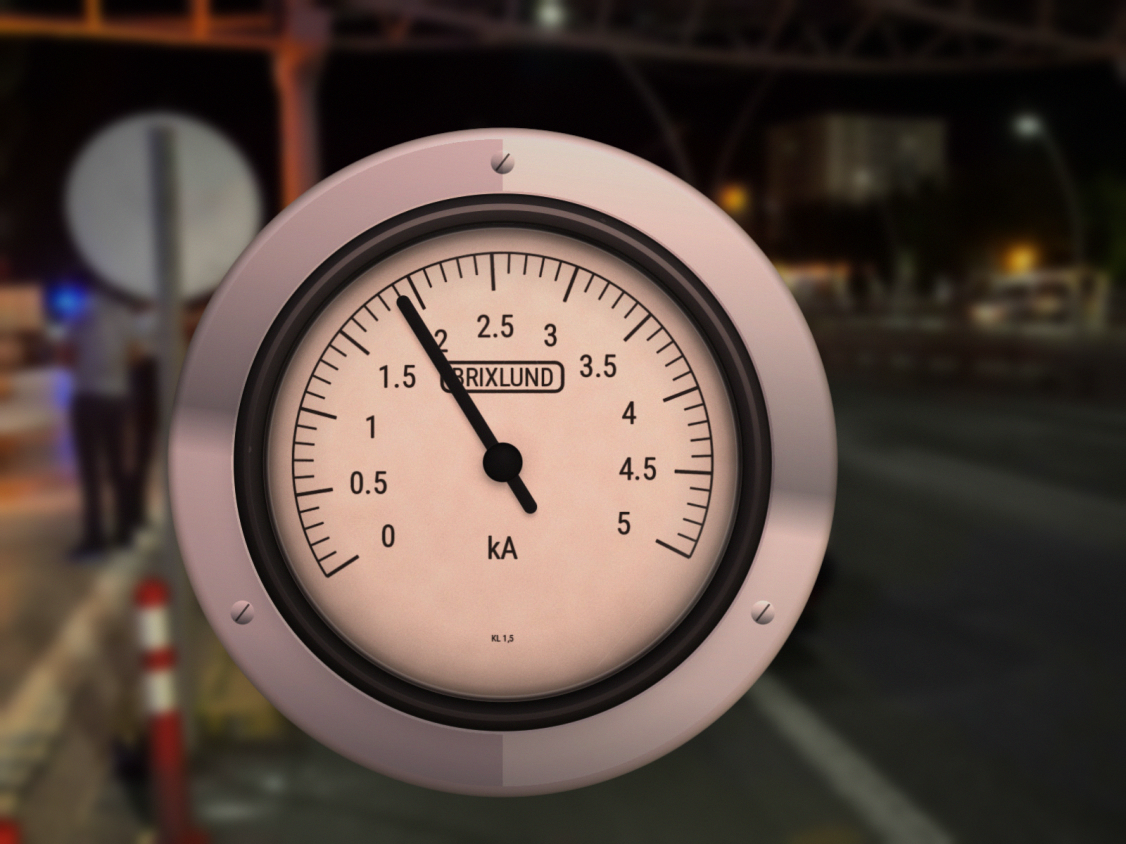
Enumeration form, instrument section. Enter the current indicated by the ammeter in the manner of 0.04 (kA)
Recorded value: 1.9 (kA)
